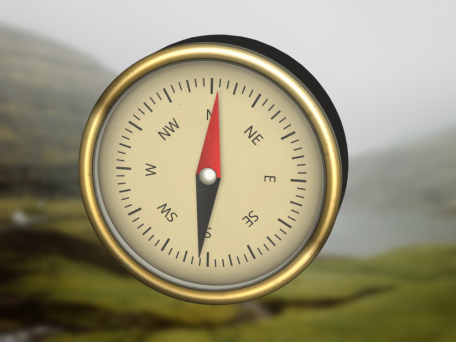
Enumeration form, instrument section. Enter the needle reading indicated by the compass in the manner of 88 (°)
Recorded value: 5 (°)
